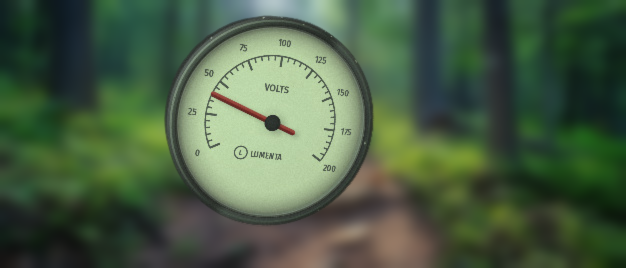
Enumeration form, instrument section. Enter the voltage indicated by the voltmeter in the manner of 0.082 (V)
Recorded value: 40 (V)
